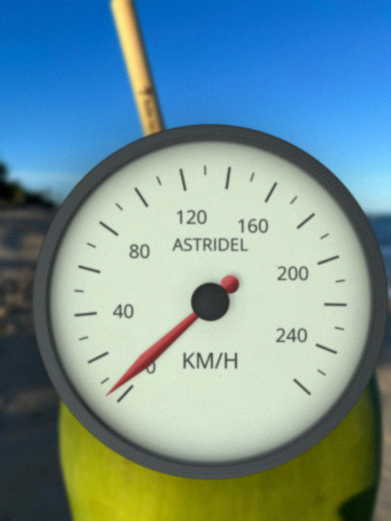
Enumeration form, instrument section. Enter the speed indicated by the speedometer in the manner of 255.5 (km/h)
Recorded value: 5 (km/h)
